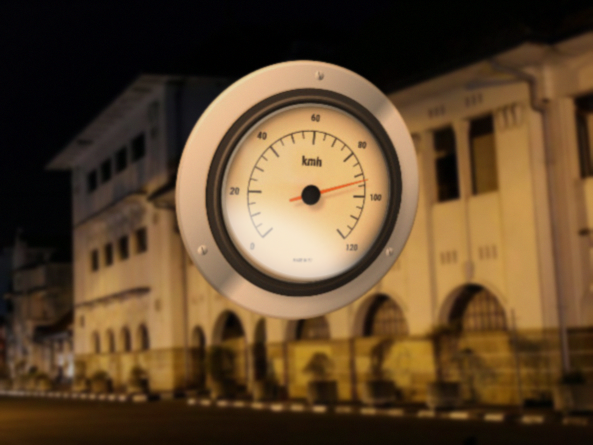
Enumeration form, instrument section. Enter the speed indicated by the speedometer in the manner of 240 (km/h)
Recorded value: 92.5 (km/h)
